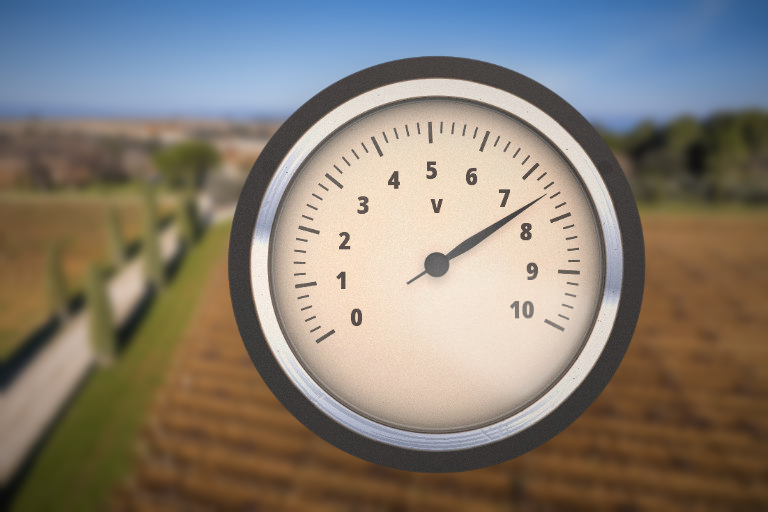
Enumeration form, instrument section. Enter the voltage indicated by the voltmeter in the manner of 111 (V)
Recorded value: 7.5 (V)
